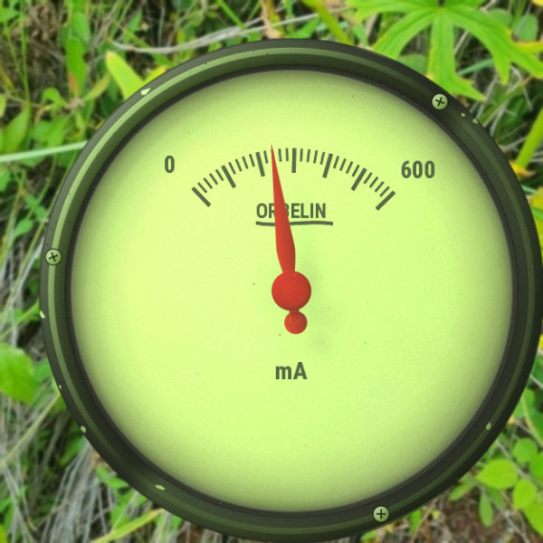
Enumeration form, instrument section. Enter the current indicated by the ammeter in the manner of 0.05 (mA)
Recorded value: 240 (mA)
